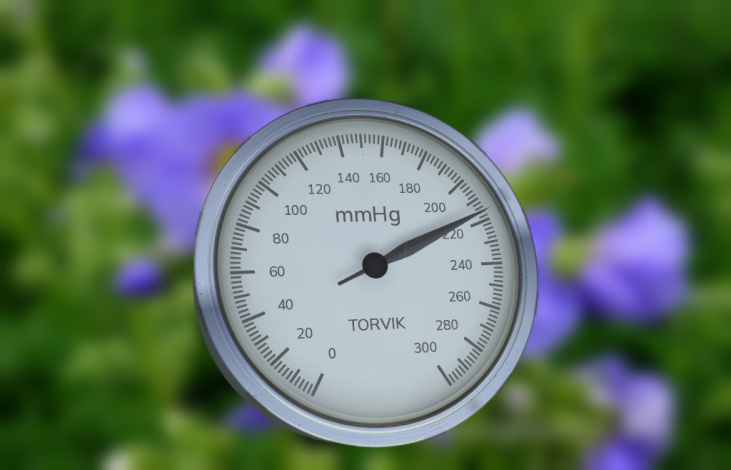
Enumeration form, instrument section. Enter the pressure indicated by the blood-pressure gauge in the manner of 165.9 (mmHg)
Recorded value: 216 (mmHg)
